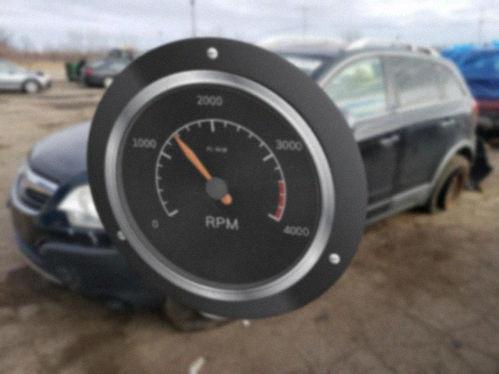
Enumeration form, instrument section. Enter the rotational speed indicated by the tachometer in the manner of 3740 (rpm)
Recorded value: 1400 (rpm)
